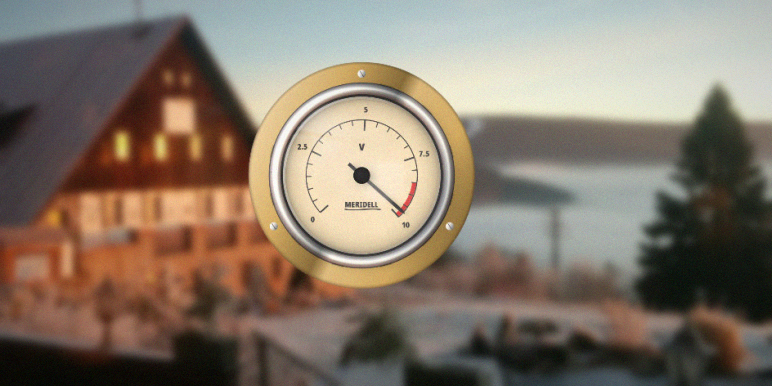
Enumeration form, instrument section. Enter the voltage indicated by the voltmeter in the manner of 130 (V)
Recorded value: 9.75 (V)
